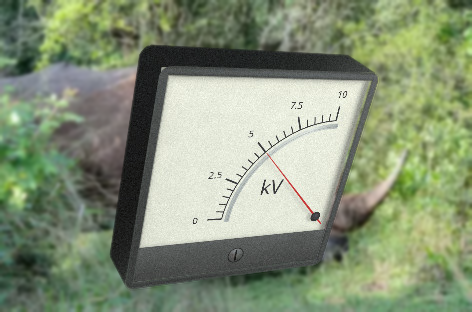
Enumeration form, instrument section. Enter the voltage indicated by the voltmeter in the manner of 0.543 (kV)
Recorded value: 5 (kV)
